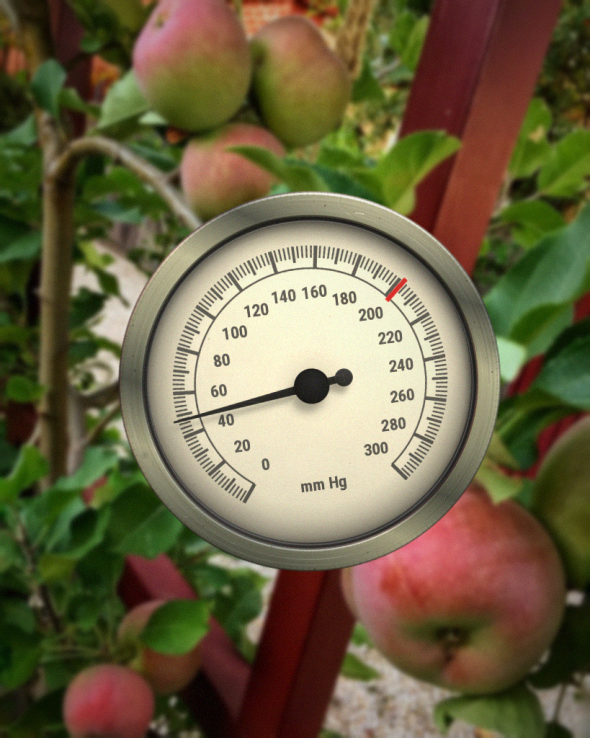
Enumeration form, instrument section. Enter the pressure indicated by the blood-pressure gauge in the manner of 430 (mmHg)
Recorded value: 48 (mmHg)
